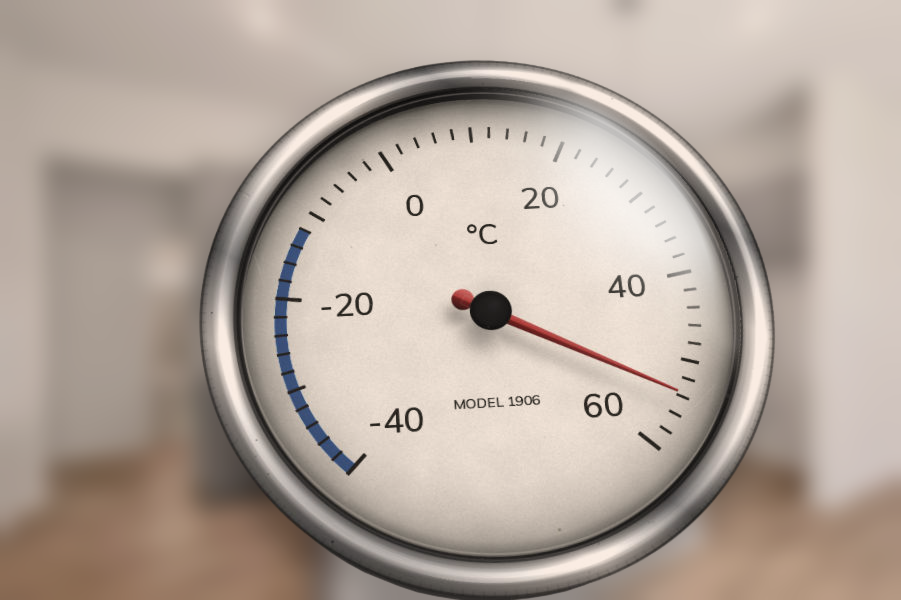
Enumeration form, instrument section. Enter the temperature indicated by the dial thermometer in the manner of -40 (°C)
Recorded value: 54 (°C)
